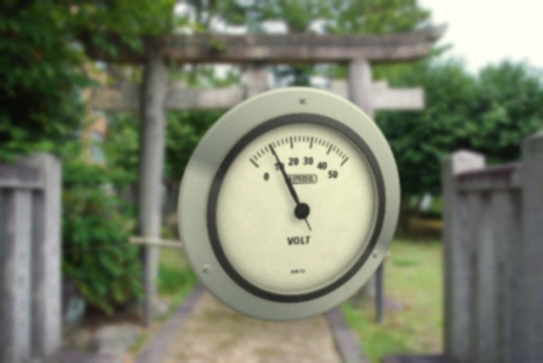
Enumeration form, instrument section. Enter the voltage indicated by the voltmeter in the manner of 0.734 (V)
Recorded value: 10 (V)
